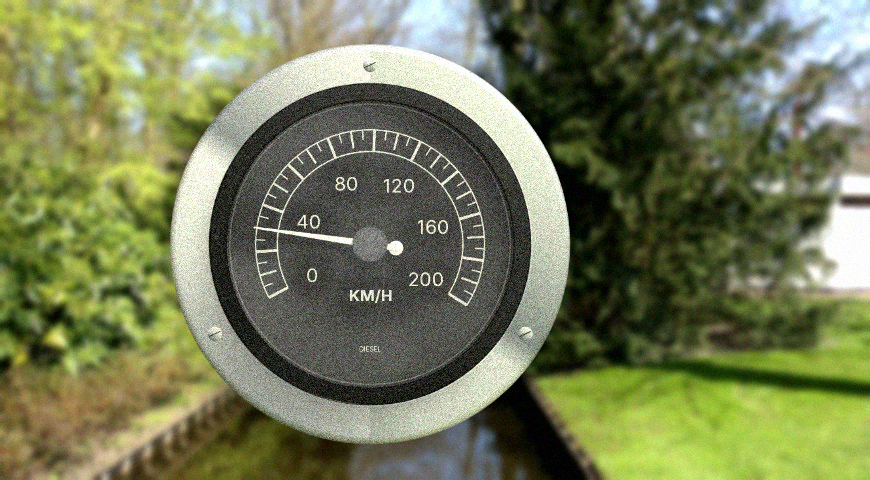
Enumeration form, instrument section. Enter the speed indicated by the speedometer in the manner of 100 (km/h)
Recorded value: 30 (km/h)
